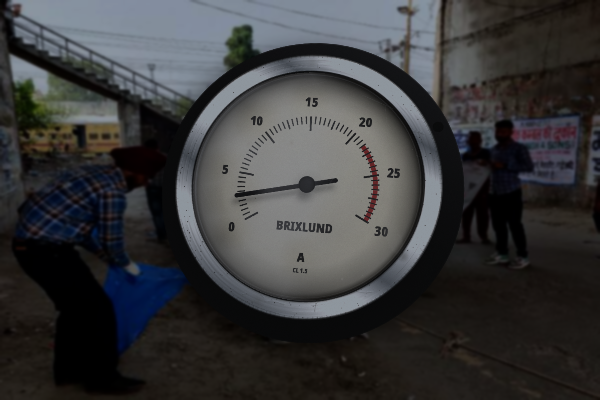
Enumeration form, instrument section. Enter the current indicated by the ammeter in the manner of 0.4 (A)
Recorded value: 2.5 (A)
